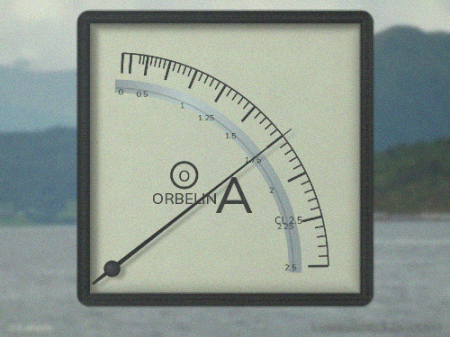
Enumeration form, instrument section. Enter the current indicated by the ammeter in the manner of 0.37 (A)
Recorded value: 1.75 (A)
